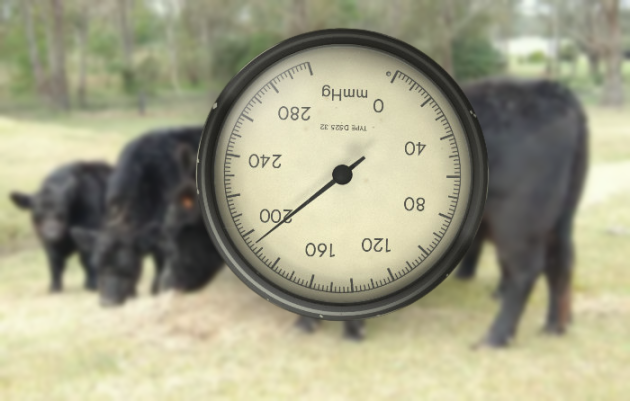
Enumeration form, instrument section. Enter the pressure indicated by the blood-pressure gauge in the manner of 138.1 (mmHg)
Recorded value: 194 (mmHg)
